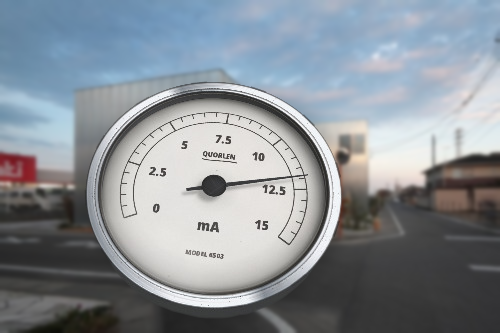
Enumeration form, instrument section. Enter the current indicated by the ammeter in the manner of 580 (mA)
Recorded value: 12 (mA)
